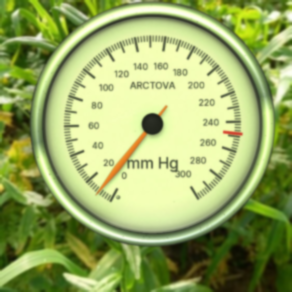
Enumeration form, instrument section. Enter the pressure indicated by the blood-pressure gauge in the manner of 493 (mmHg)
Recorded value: 10 (mmHg)
